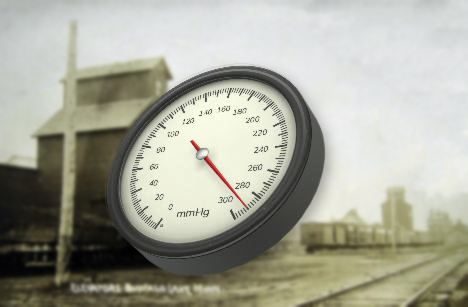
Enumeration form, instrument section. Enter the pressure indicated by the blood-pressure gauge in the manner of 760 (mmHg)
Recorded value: 290 (mmHg)
